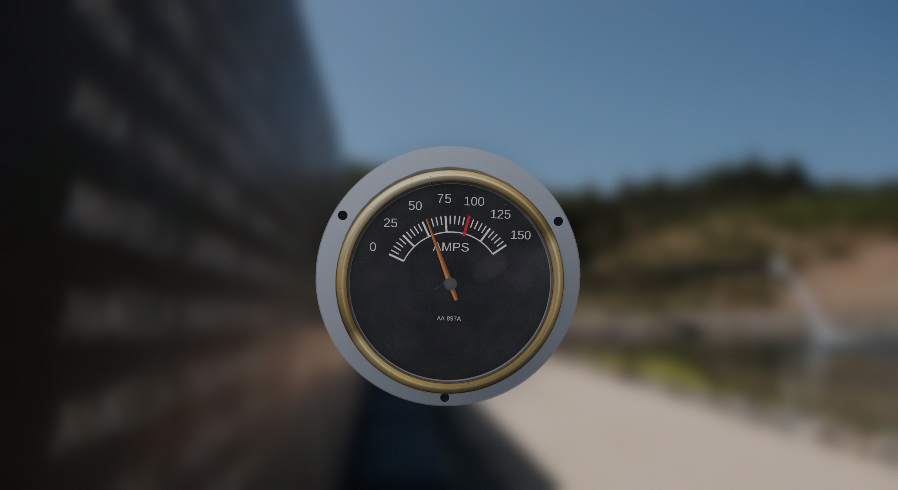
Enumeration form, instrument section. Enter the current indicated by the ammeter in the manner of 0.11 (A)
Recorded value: 55 (A)
